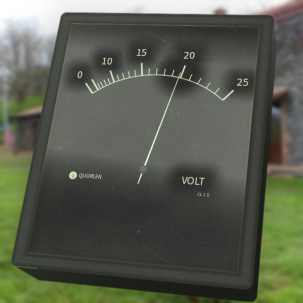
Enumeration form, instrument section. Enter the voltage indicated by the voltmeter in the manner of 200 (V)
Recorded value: 20 (V)
